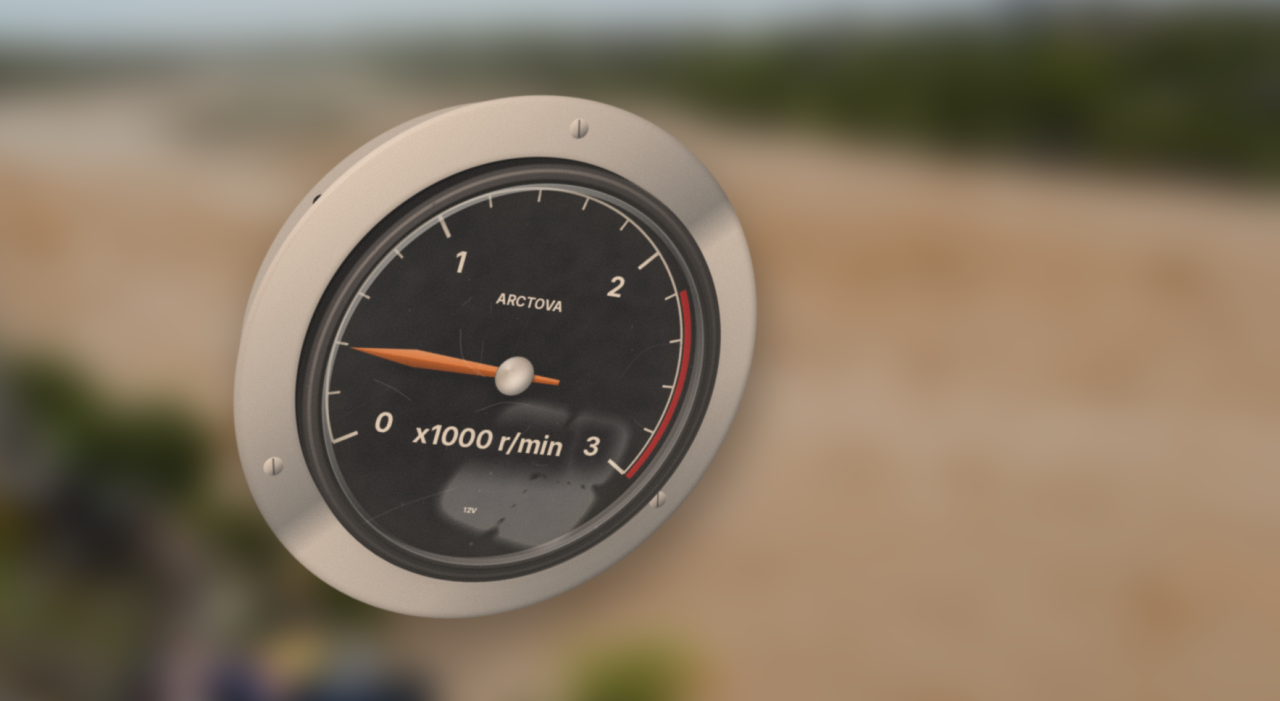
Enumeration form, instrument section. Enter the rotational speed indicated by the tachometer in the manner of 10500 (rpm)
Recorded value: 400 (rpm)
